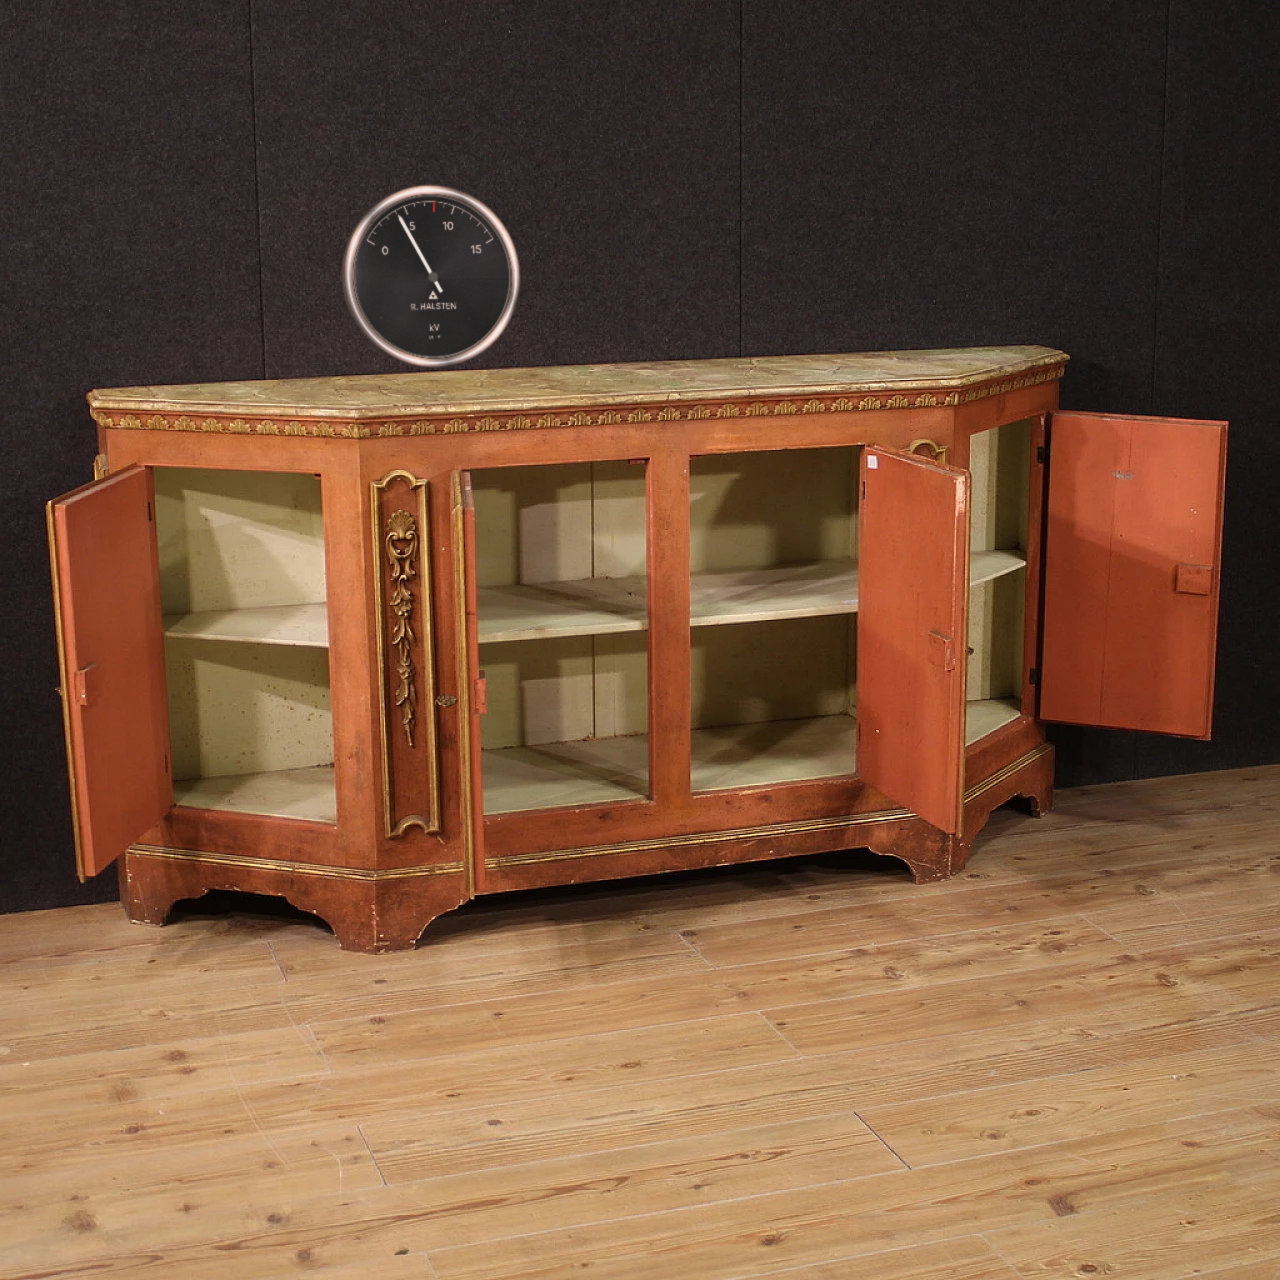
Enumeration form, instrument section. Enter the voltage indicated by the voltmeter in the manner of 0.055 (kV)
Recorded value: 4 (kV)
